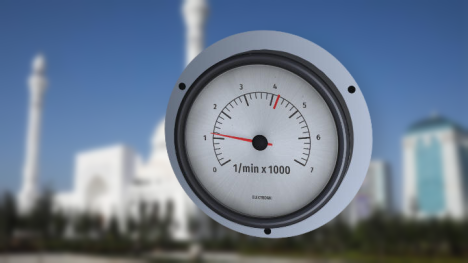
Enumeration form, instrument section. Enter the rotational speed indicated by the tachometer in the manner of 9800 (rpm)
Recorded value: 1200 (rpm)
